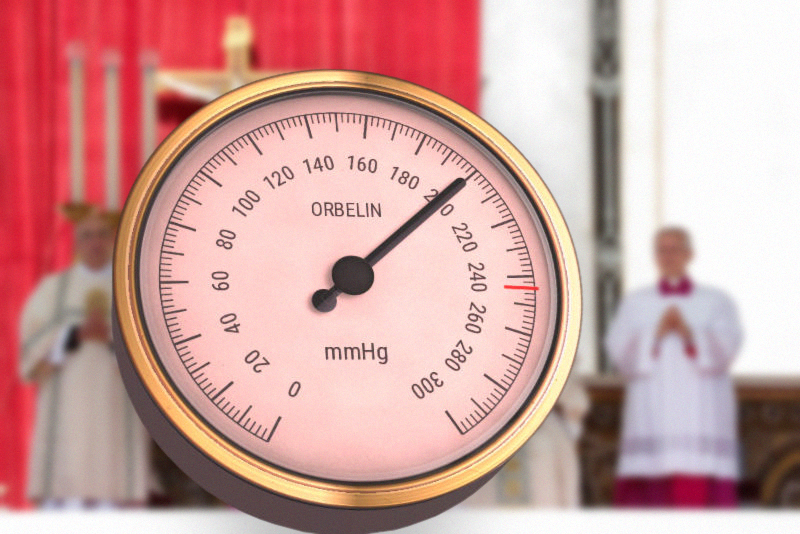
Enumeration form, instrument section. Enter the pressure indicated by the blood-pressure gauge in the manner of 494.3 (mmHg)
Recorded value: 200 (mmHg)
